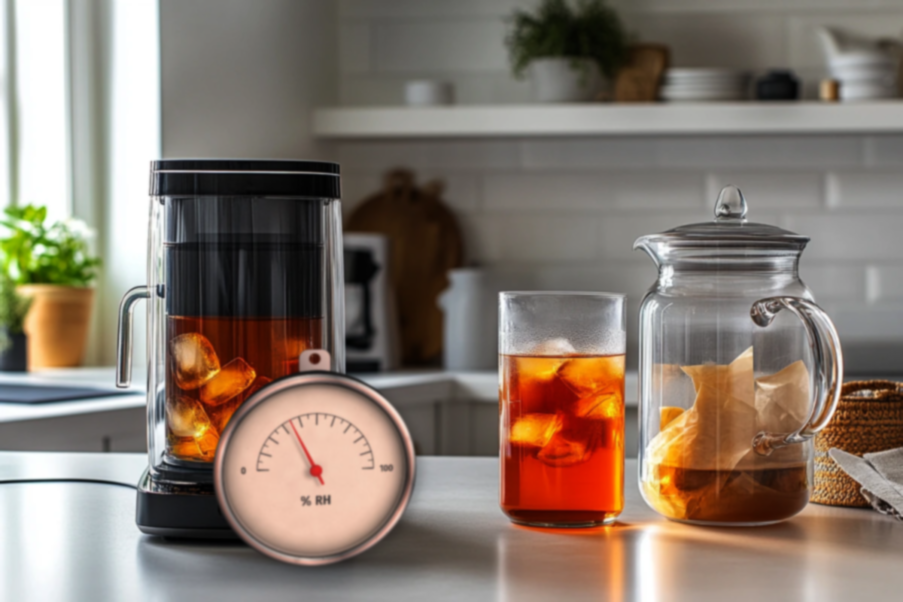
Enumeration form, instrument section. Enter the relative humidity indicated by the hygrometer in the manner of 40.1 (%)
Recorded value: 35 (%)
